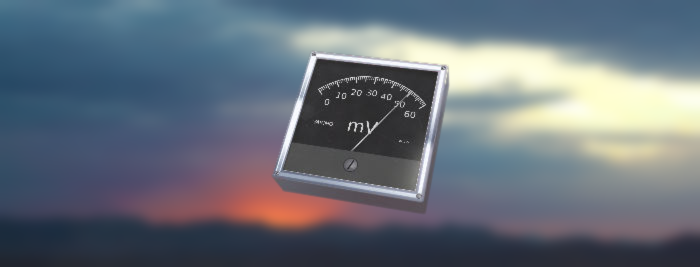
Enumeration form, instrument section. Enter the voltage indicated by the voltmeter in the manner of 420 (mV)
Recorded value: 50 (mV)
